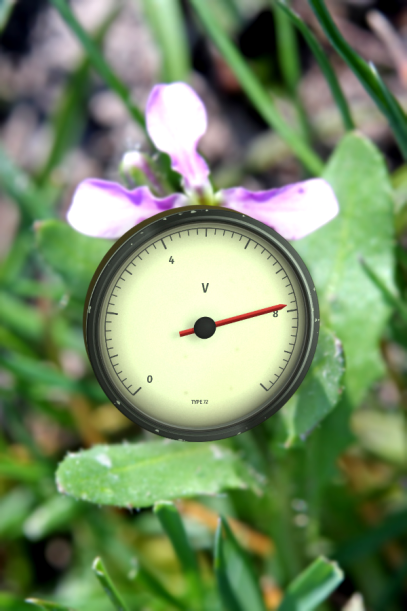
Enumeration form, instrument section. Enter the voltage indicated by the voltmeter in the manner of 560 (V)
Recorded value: 7.8 (V)
